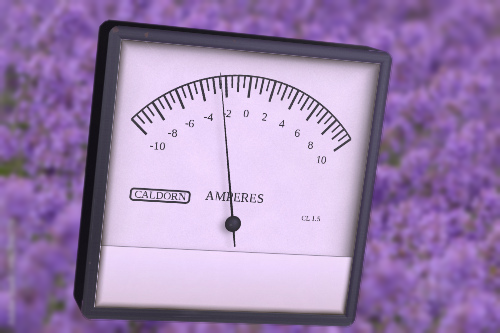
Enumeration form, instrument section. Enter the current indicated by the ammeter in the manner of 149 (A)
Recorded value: -2.5 (A)
